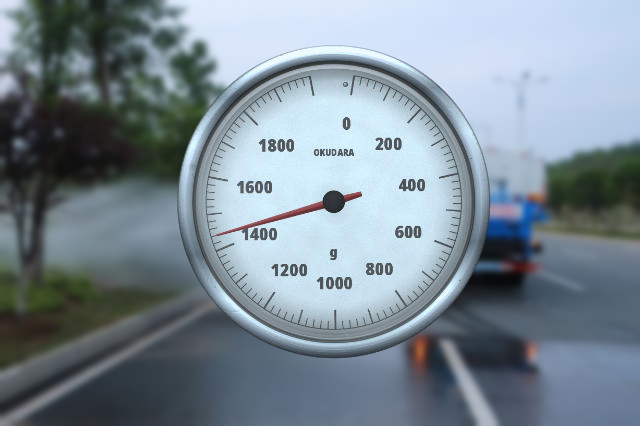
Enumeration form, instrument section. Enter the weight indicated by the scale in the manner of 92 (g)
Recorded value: 1440 (g)
